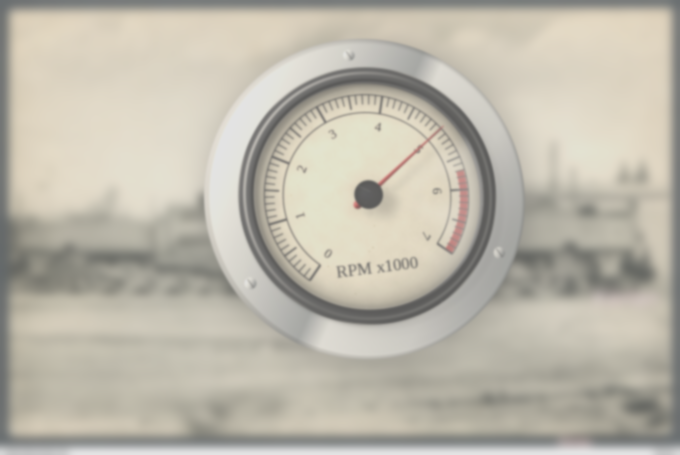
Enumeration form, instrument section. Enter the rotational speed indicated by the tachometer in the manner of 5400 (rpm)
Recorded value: 5000 (rpm)
